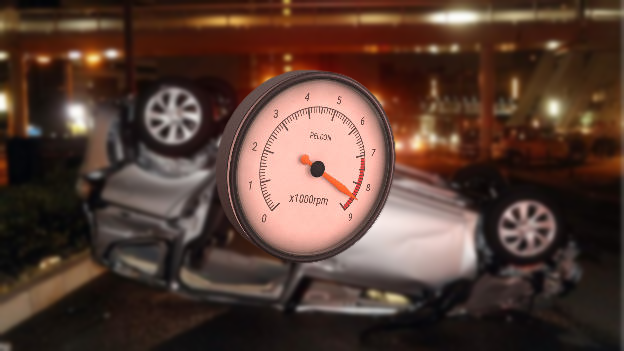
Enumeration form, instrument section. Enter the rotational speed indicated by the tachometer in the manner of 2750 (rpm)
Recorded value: 8500 (rpm)
